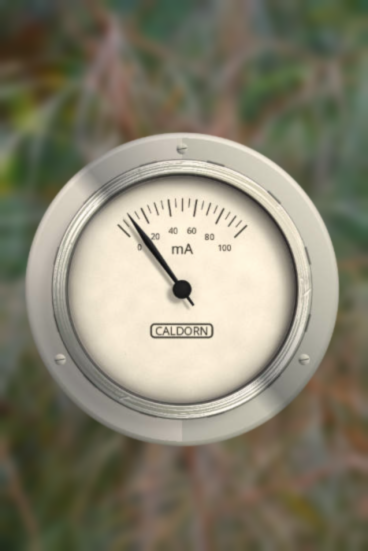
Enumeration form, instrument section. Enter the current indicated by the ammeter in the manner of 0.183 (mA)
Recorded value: 10 (mA)
